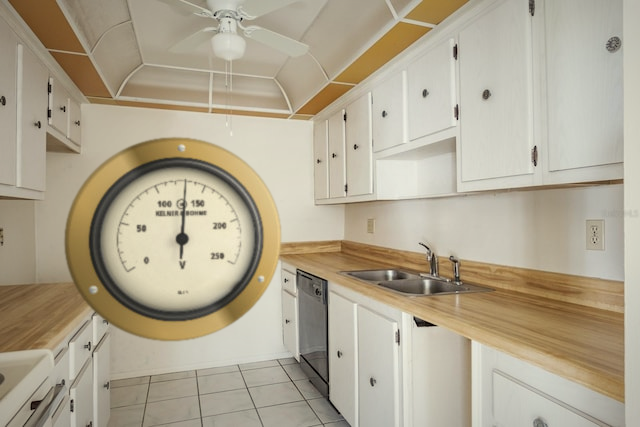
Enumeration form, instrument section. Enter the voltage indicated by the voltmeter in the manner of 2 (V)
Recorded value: 130 (V)
